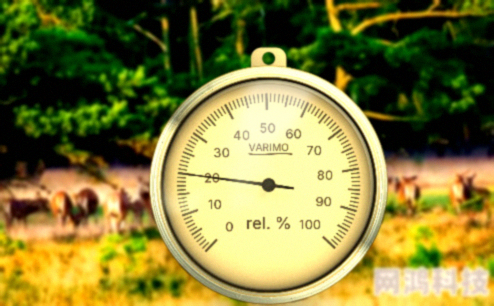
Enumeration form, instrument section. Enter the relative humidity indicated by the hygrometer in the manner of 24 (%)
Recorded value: 20 (%)
